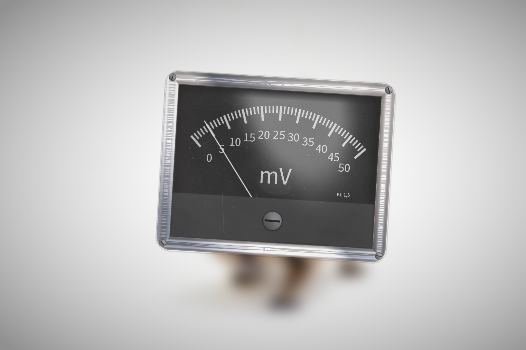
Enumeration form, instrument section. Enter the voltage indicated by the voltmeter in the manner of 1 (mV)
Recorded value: 5 (mV)
